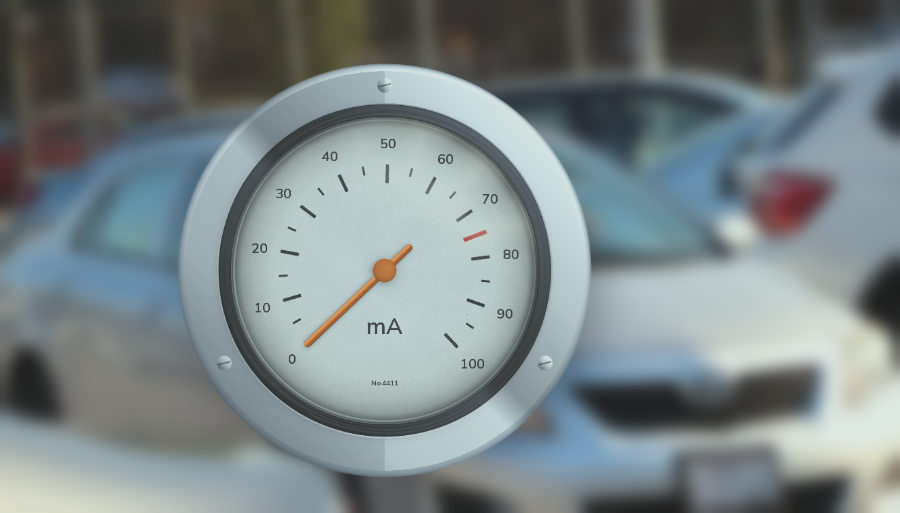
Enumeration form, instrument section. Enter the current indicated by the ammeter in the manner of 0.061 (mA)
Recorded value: 0 (mA)
